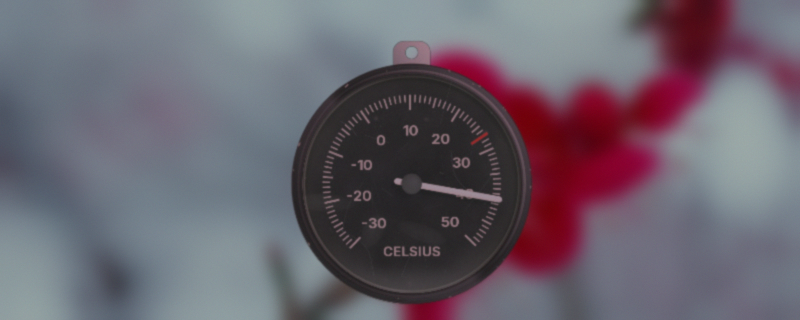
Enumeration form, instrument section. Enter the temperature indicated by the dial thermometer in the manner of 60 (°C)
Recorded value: 40 (°C)
